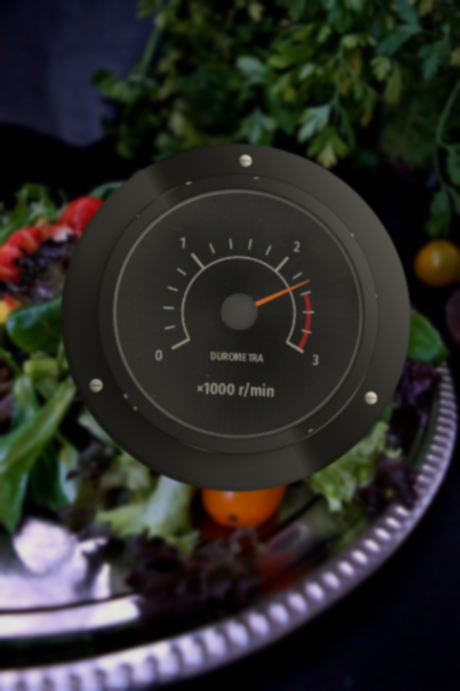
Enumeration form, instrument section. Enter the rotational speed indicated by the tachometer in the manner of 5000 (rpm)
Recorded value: 2300 (rpm)
